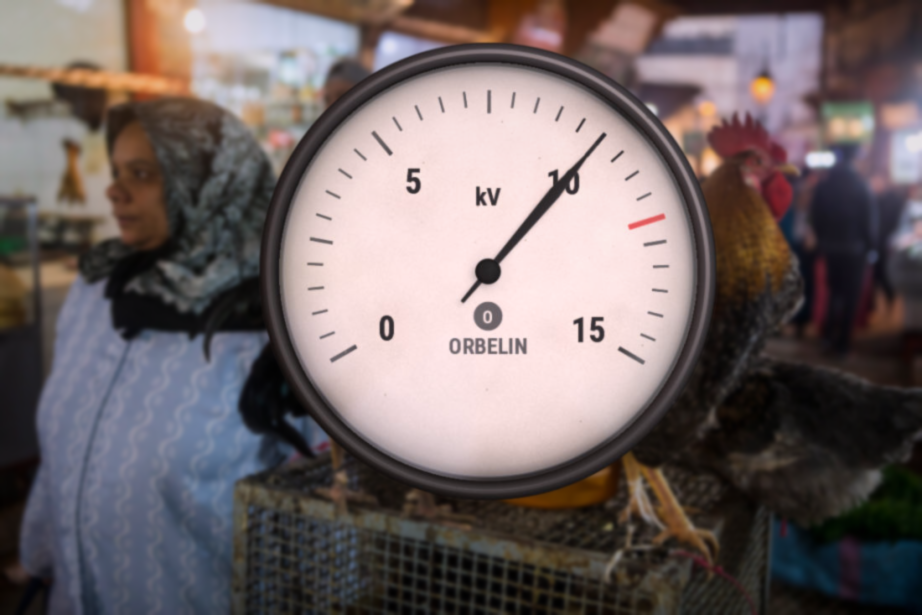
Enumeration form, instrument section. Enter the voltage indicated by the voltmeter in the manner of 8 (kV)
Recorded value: 10 (kV)
